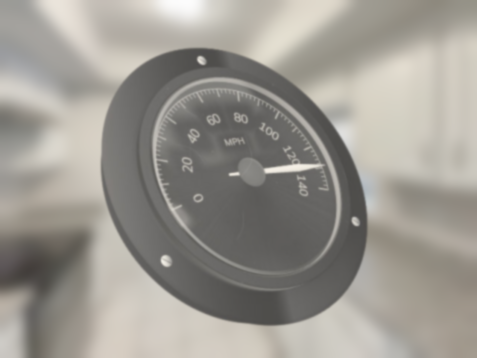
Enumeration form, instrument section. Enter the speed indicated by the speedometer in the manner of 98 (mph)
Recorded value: 130 (mph)
